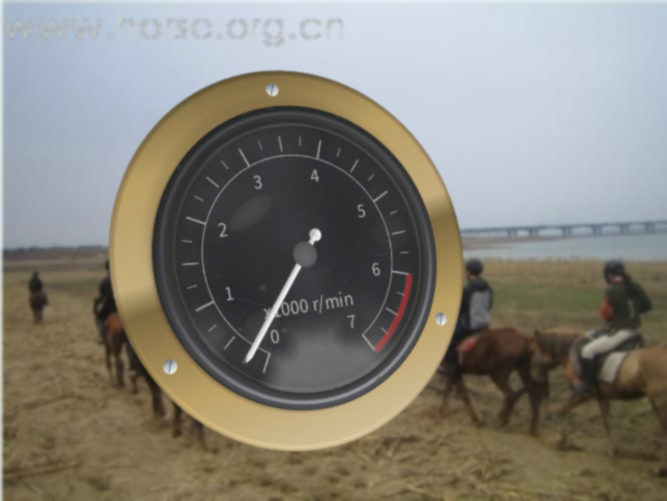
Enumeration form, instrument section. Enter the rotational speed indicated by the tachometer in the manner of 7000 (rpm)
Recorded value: 250 (rpm)
